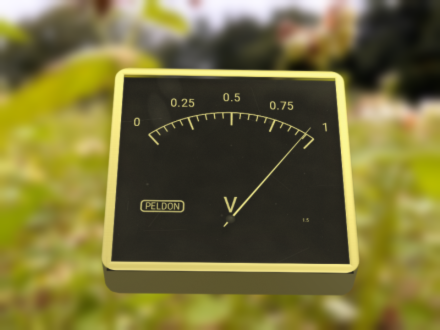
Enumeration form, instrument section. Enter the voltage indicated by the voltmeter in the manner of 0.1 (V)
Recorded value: 0.95 (V)
